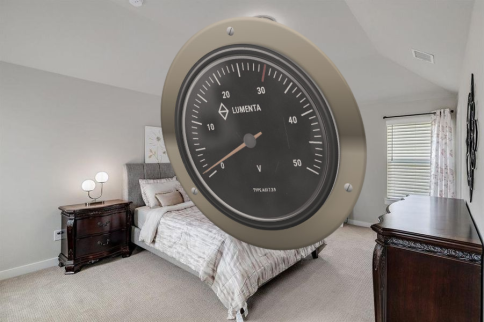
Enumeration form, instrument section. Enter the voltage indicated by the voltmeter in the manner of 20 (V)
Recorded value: 1 (V)
